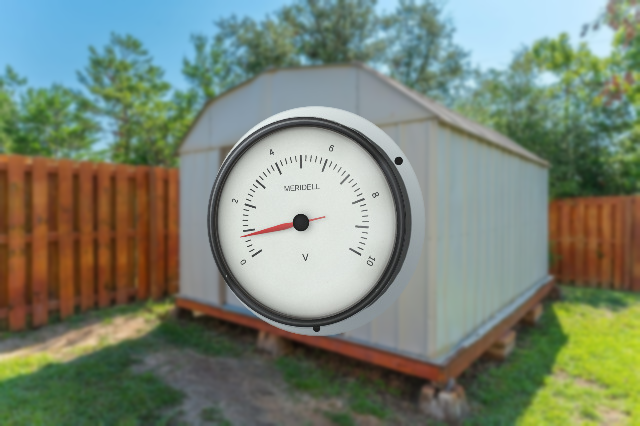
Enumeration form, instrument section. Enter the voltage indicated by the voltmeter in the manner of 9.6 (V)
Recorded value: 0.8 (V)
